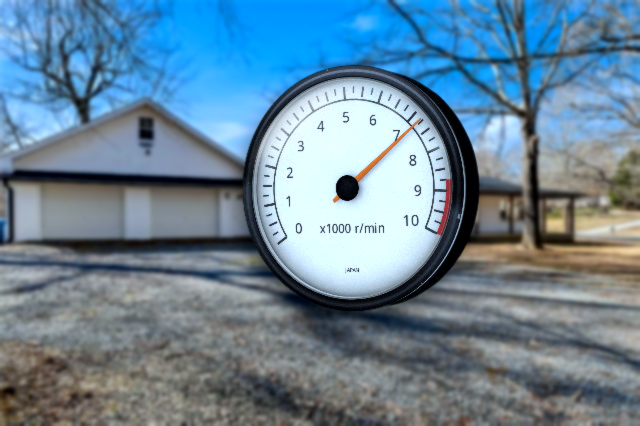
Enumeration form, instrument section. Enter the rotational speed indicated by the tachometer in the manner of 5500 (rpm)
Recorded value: 7250 (rpm)
